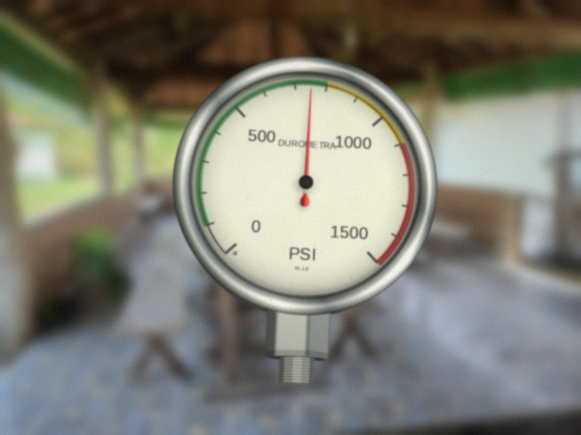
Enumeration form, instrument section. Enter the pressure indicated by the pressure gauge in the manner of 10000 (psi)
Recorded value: 750 (psi)
